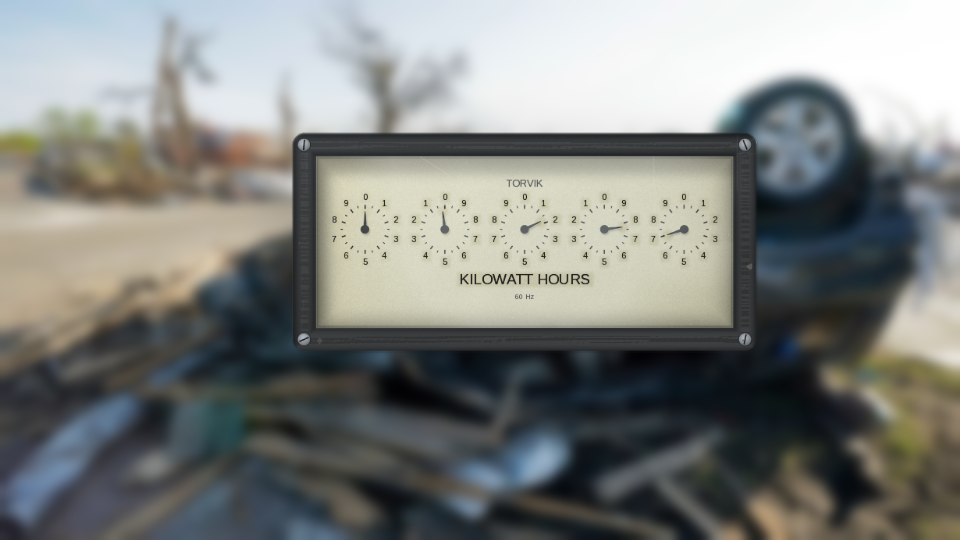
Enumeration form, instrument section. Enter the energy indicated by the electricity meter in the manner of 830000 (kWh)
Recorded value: 177 (kWh)
